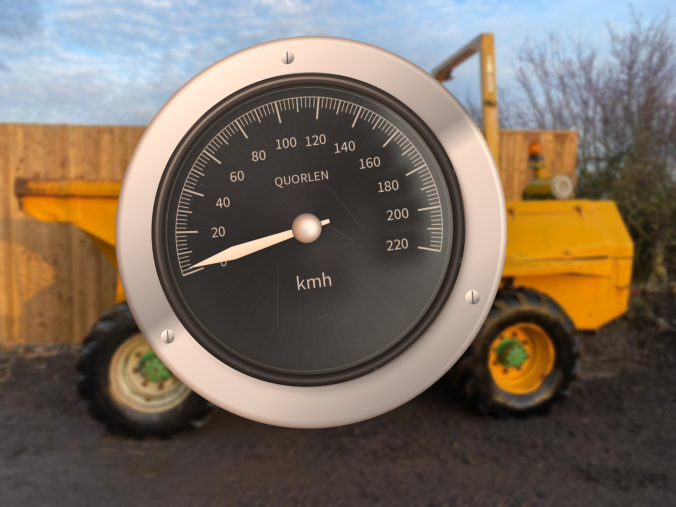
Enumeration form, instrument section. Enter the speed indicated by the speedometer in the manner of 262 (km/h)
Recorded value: 2 (km/h)
